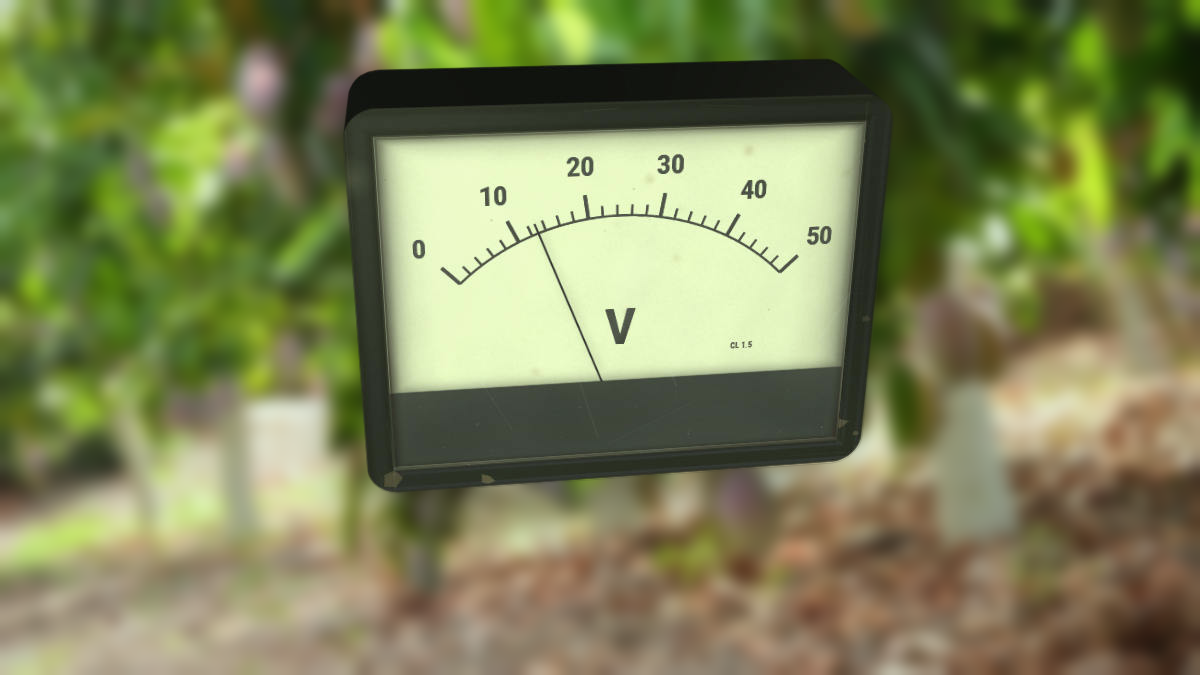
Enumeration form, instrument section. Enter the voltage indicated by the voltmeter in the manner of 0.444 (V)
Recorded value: 13 (V)
